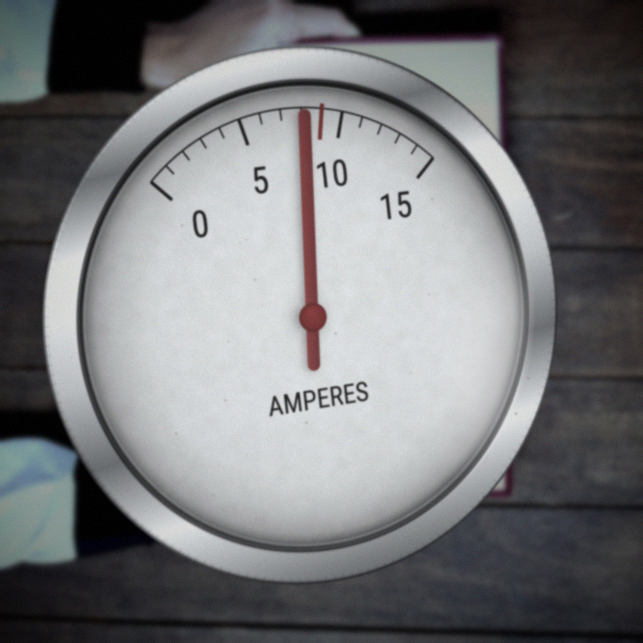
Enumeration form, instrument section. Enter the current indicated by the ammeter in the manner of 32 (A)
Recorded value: 8 (A)
